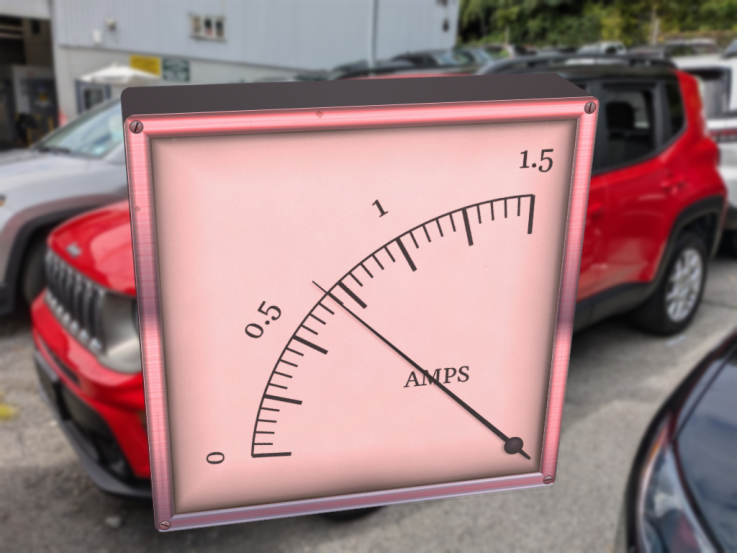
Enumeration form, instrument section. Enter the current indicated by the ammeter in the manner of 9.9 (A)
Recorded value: 0.7 (A)
